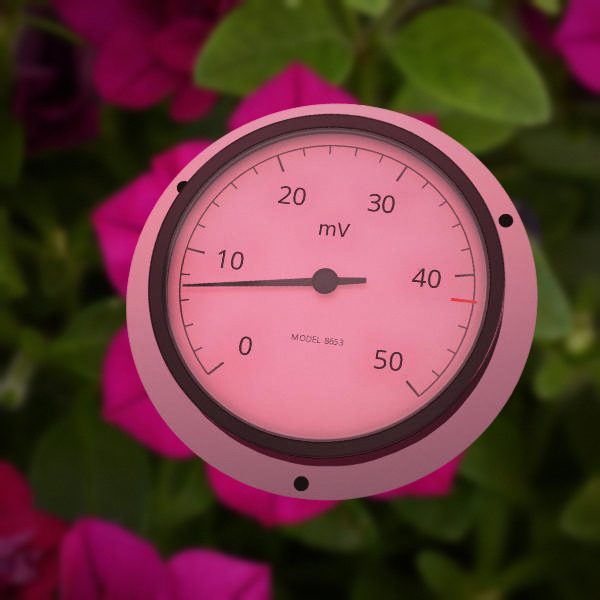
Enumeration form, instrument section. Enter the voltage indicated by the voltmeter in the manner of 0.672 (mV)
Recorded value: 7 (mV)
